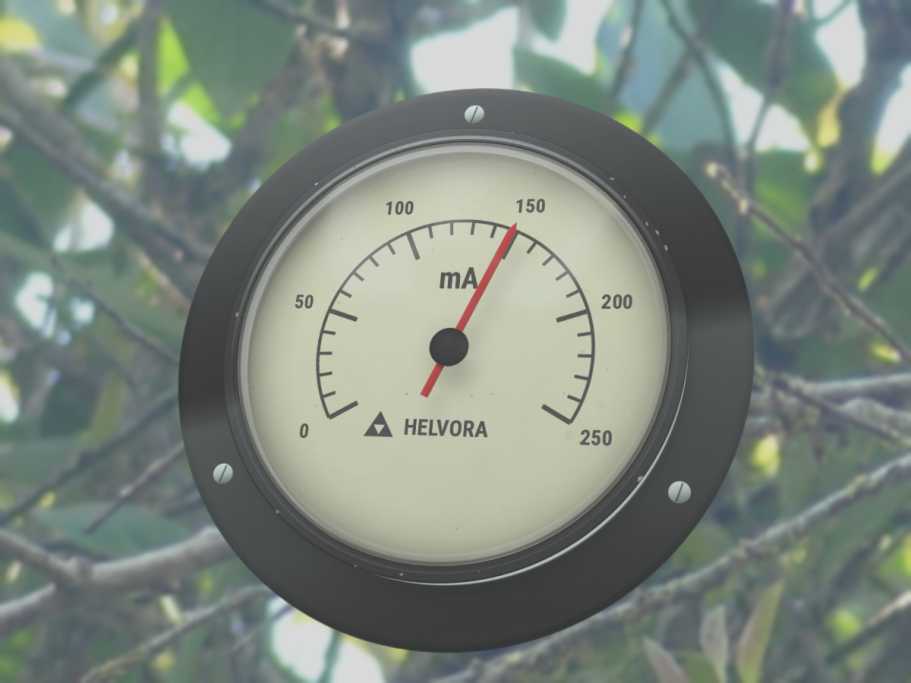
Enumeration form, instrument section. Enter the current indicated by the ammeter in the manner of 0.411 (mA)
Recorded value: 150 (mA)
